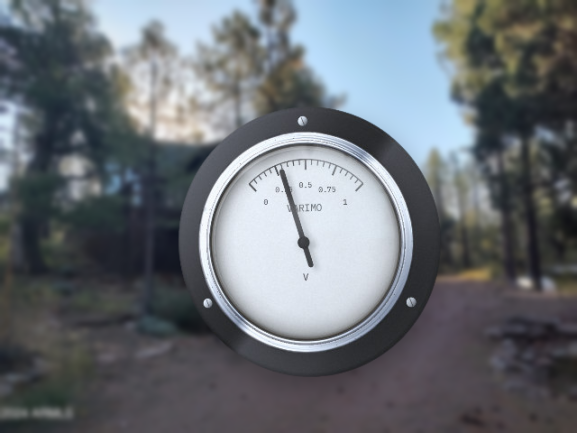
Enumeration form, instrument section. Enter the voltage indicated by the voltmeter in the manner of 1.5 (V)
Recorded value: 0.3 (V)
